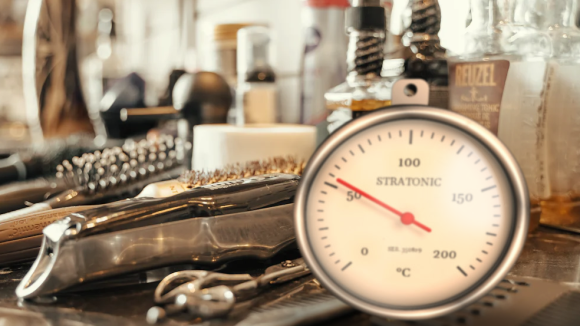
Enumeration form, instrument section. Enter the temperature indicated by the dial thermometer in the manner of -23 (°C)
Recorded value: 55 (°C)
